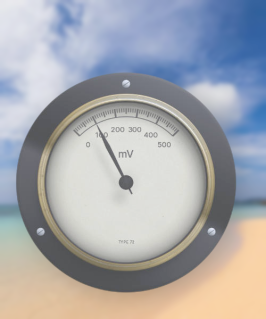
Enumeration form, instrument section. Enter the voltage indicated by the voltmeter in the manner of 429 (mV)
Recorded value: 100 (mV)
